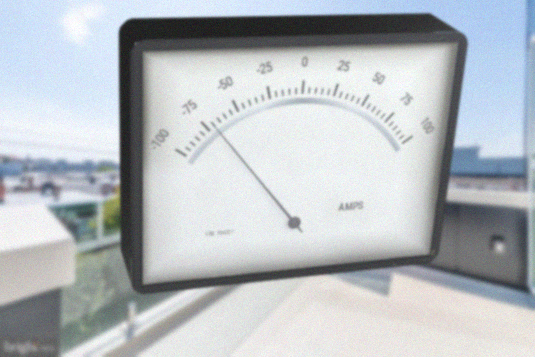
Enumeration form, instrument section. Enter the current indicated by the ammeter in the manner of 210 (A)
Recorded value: -70 (A)
